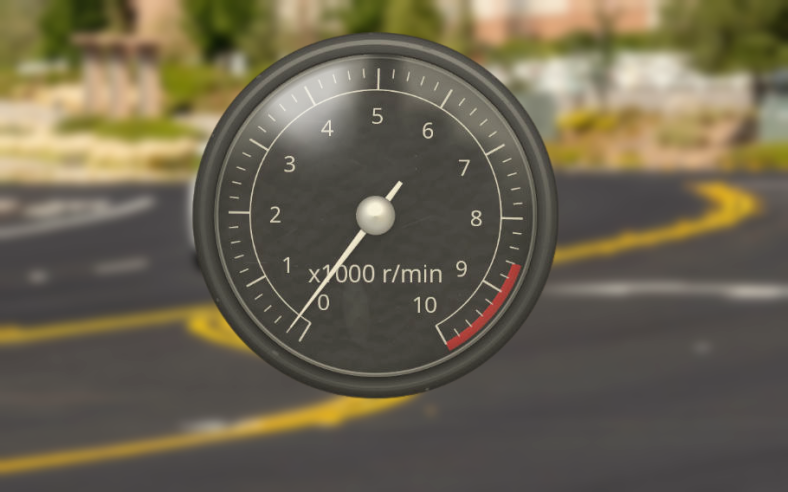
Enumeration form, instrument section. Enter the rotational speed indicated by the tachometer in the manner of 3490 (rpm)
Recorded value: 200 (rpm)
